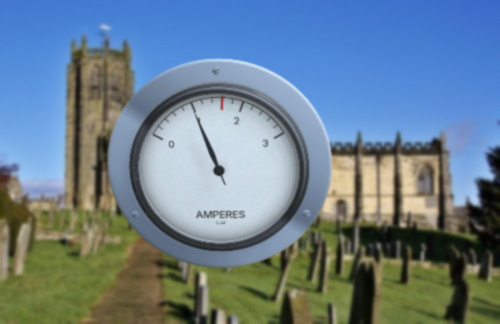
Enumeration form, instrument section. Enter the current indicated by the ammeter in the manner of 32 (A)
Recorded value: 1 (A)
